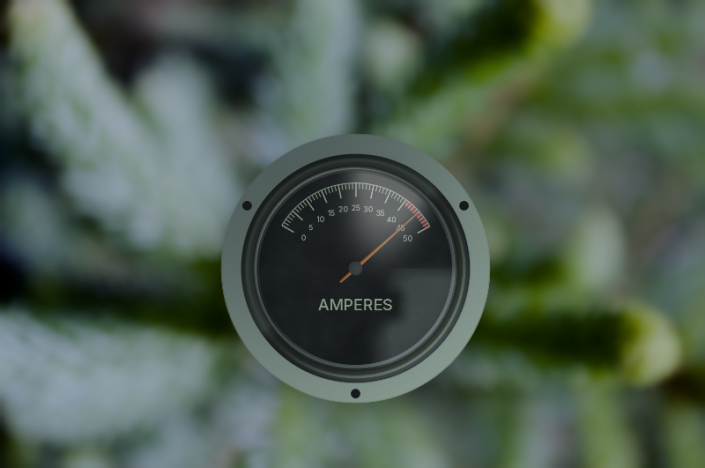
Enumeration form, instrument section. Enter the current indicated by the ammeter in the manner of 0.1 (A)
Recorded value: 45 (A)
